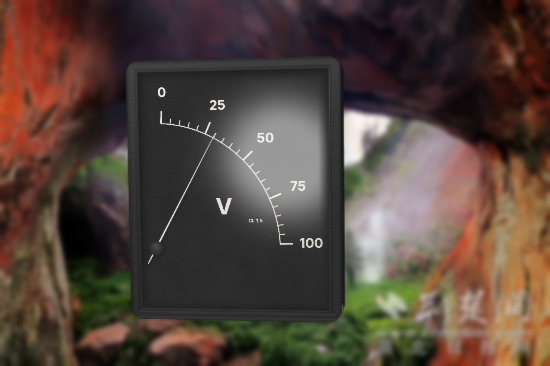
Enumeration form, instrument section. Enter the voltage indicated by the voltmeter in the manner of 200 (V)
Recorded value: 30 (V)
